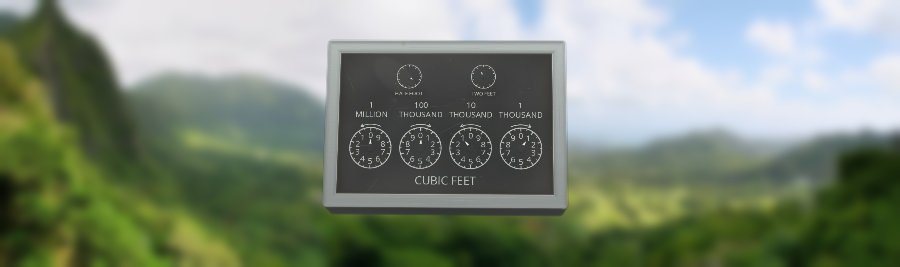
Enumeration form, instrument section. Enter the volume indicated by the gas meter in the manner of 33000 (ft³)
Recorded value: 1100 (ft³)
